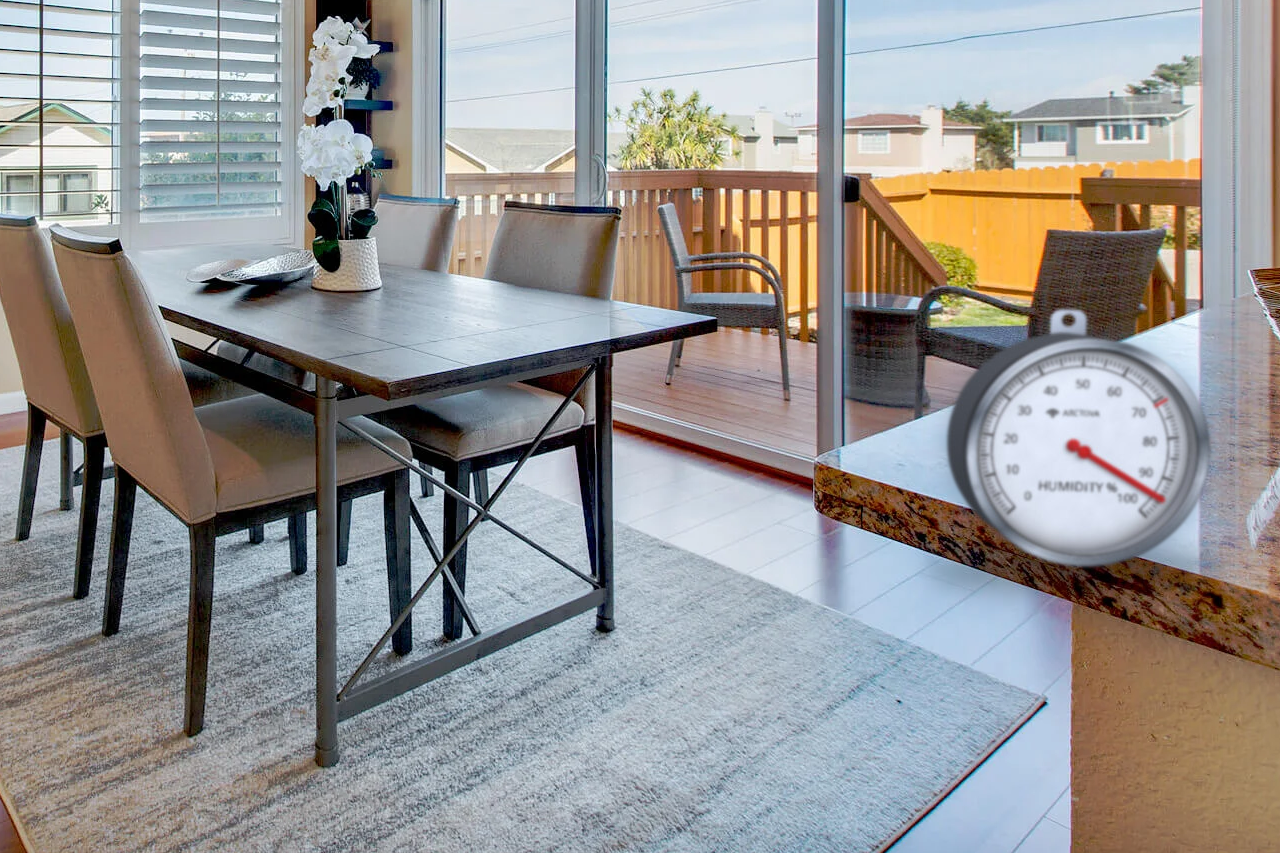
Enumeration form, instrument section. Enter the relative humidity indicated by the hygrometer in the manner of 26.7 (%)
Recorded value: 95 (%)
